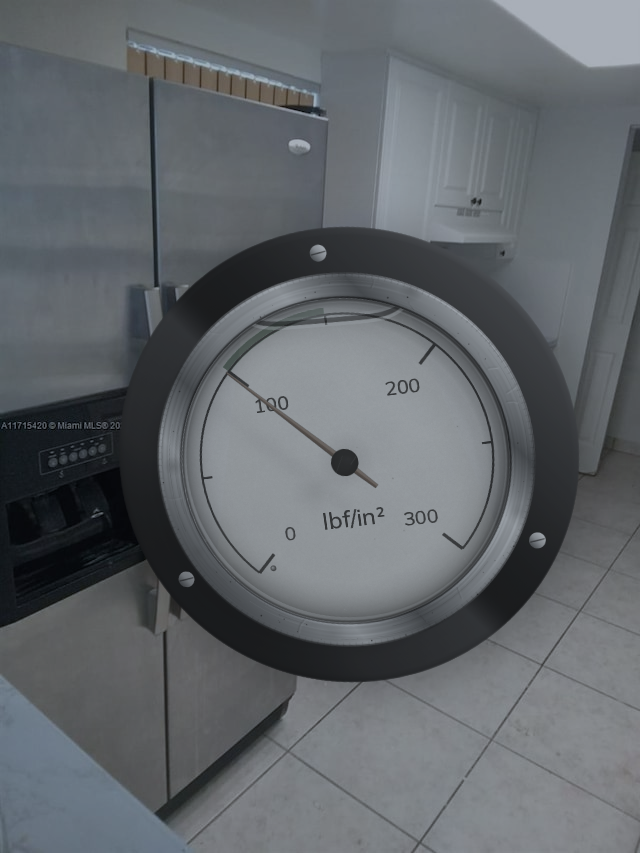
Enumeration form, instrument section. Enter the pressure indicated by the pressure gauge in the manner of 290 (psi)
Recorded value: 100 (psi)
